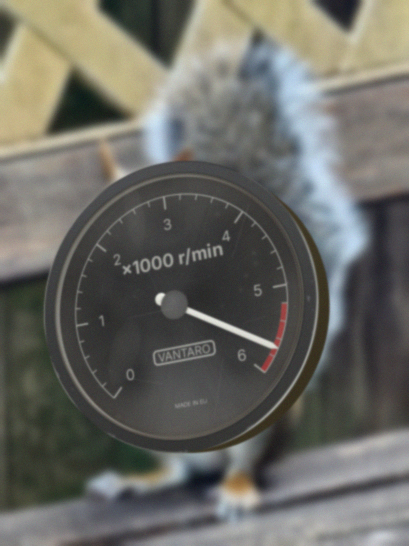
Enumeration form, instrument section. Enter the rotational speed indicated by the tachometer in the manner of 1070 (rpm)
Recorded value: 5700 (rpm)
